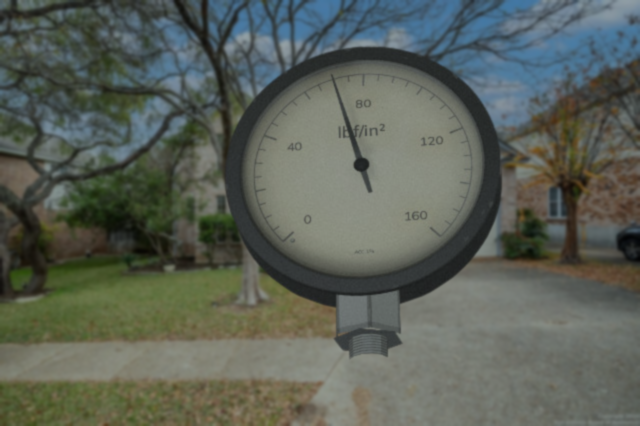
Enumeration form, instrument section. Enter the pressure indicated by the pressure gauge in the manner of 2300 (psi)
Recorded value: 70 (psi)
